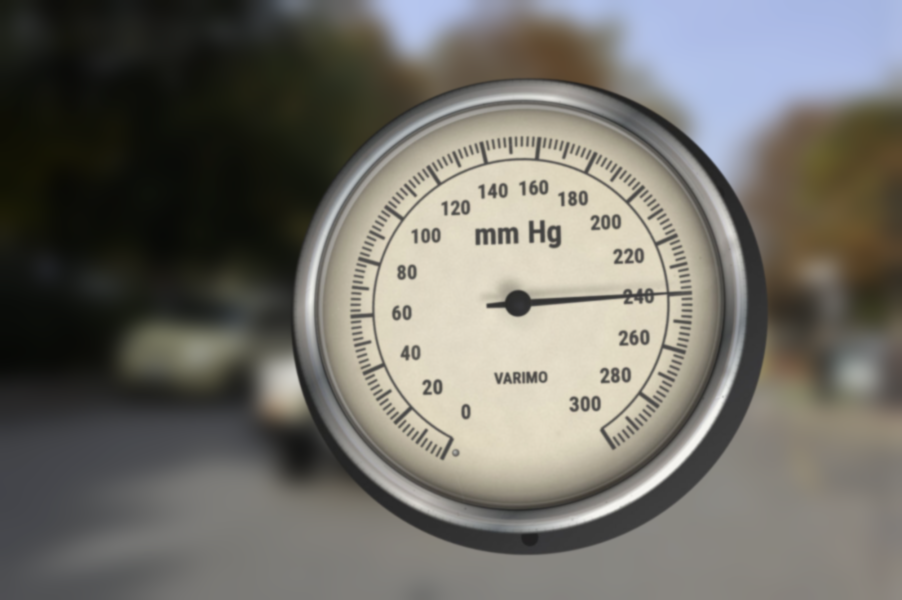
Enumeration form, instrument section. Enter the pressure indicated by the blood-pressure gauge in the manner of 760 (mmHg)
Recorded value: 240 (mmHg)
